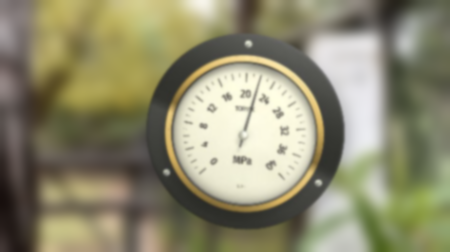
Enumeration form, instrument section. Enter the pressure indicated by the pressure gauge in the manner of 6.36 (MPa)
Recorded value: 22 (MPa)
